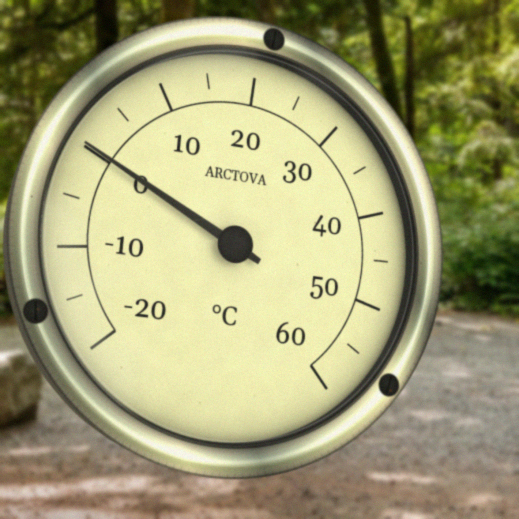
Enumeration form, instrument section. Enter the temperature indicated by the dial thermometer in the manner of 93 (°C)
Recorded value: 0 (°C)
